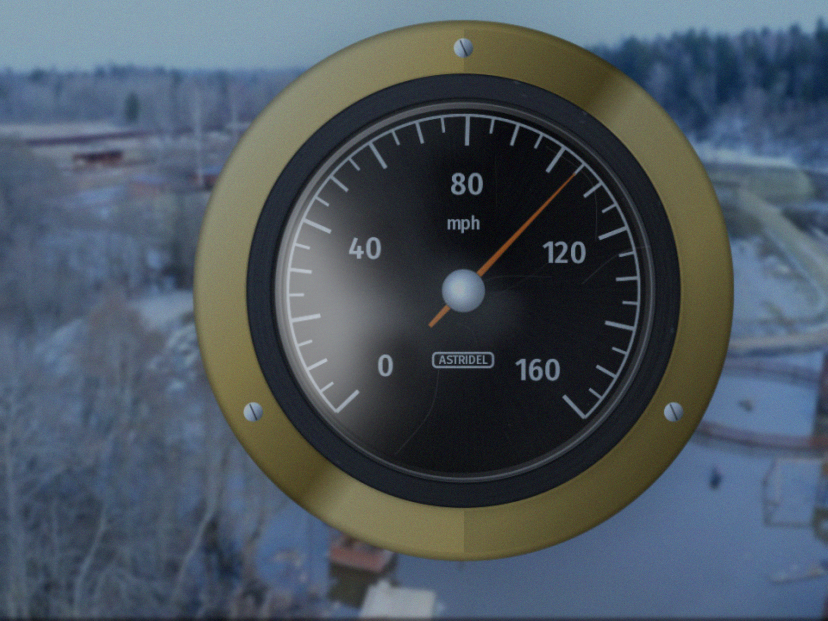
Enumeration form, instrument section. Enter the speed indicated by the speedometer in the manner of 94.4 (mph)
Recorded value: 105 (mph)
